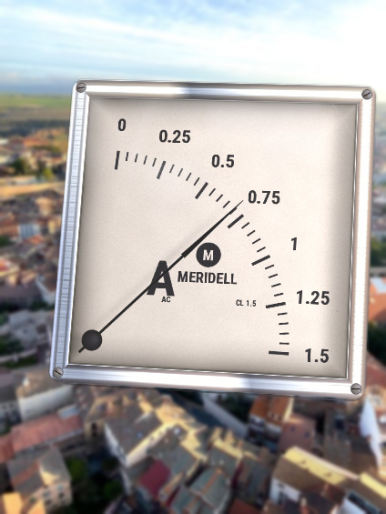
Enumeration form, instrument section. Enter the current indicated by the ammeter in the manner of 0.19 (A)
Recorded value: 0.7 (A)
